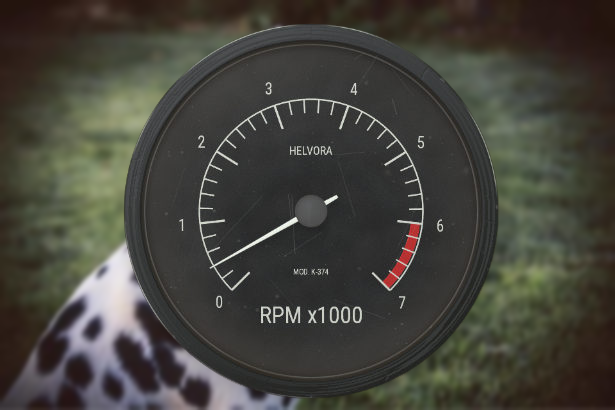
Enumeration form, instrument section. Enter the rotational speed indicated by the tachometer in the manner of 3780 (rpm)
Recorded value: 400 (rpm)
